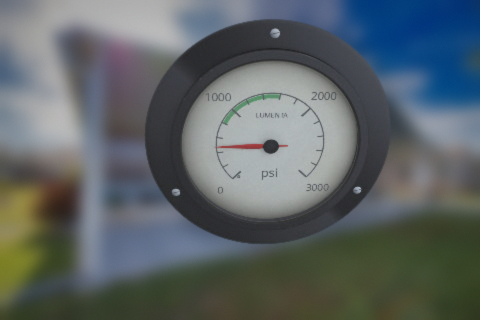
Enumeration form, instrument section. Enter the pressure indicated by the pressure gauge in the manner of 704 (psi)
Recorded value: 500 (psi)
